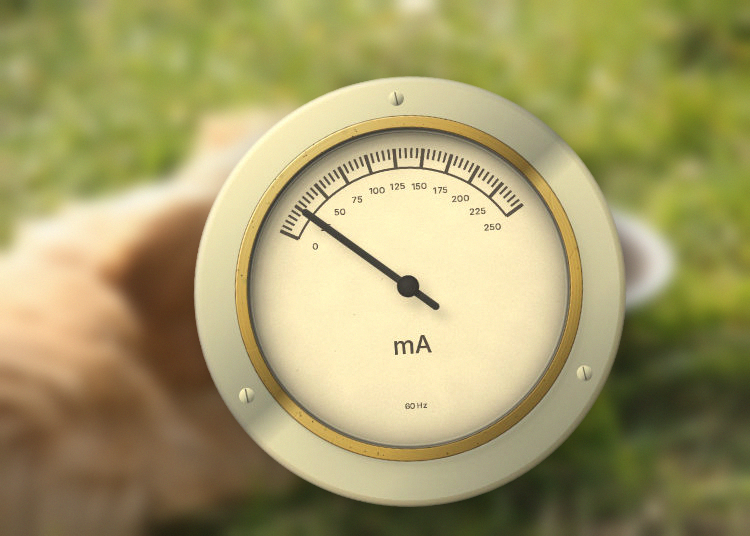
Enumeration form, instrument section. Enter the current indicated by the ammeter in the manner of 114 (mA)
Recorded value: 25 (mA)
